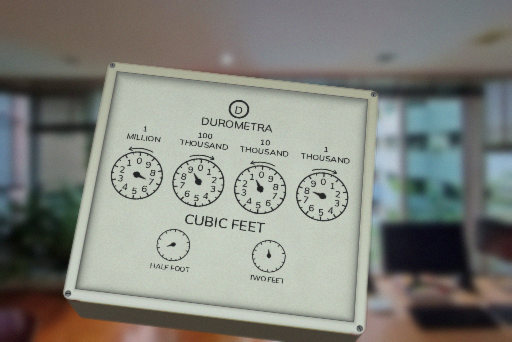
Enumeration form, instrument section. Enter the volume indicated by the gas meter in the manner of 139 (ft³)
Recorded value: 690800 (ft³)
